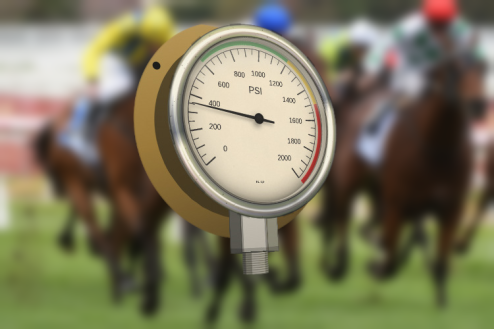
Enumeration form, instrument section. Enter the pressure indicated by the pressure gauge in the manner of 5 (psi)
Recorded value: 350 (psi)
